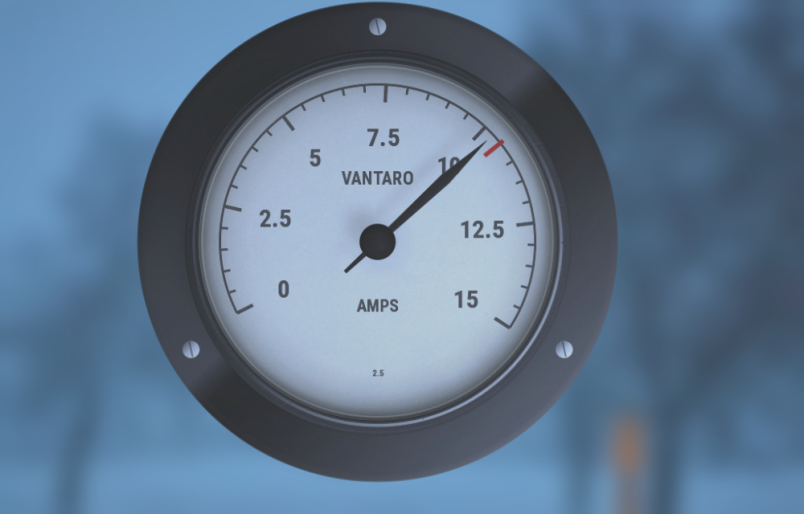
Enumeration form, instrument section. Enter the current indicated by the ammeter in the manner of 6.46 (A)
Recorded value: 10.25 (A)
